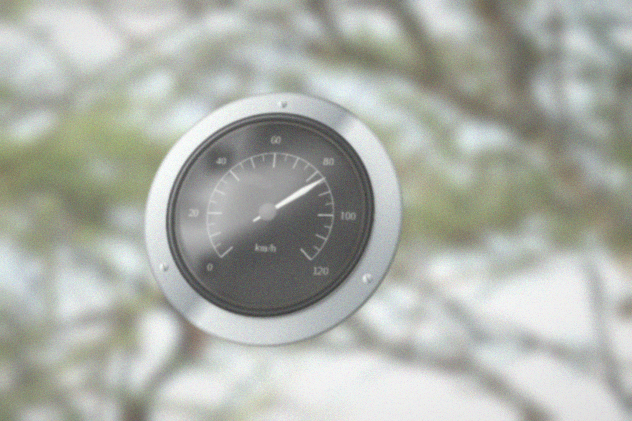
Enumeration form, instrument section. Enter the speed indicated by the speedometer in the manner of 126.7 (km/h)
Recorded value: 85 (km/h)
